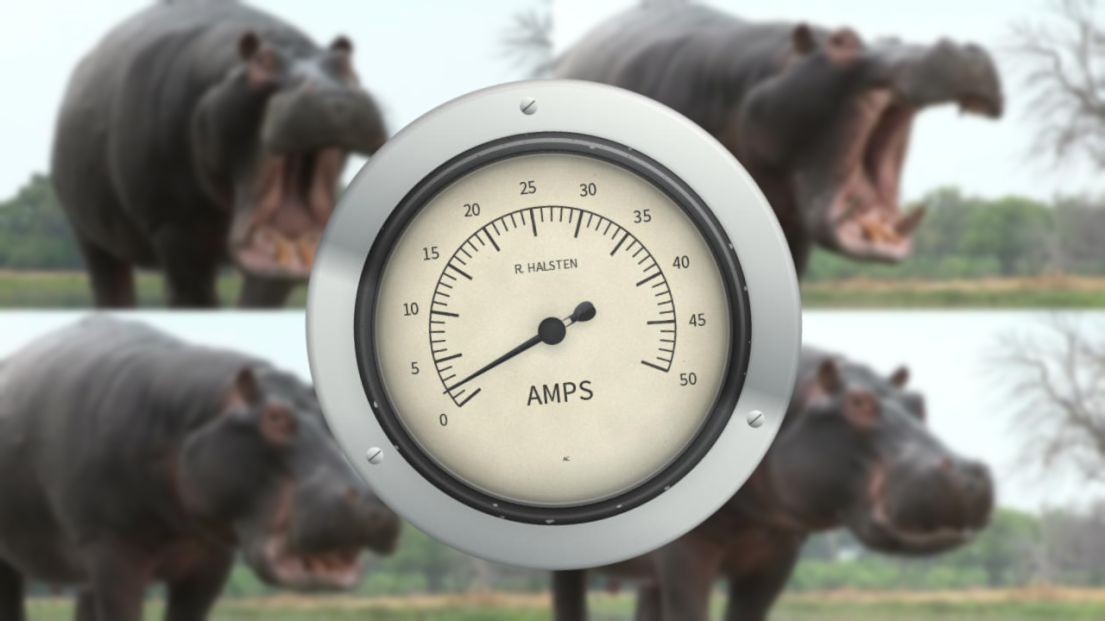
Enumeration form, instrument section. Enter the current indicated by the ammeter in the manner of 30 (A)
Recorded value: 2 (A)
